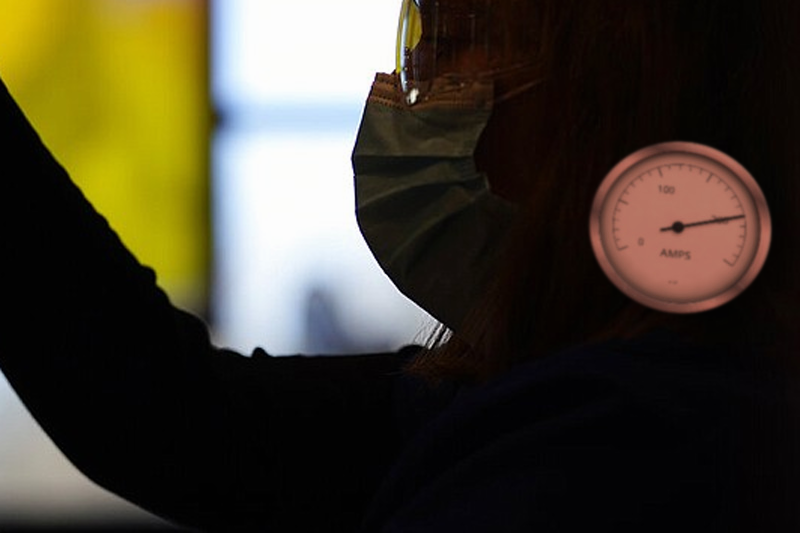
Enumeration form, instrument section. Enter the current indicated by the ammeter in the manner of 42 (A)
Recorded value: 200 (A)
